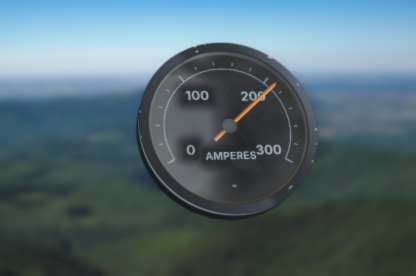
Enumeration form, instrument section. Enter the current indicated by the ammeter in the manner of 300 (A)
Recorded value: 210 (A)
